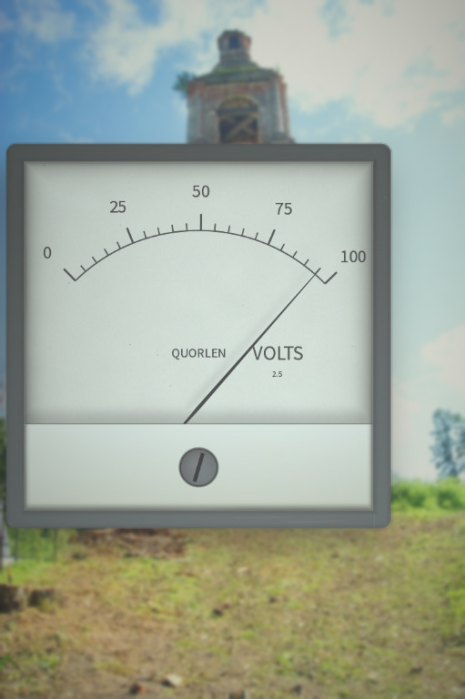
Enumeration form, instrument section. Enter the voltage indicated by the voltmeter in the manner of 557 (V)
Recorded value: 95 (V)
